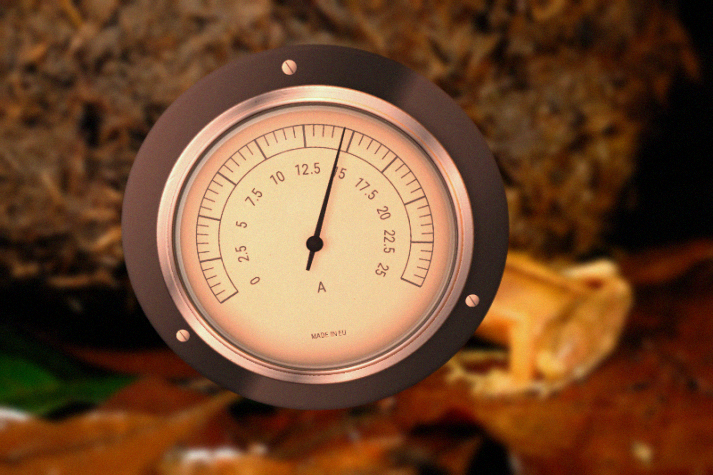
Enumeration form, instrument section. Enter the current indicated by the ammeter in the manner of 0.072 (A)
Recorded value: 14.5 (A)
